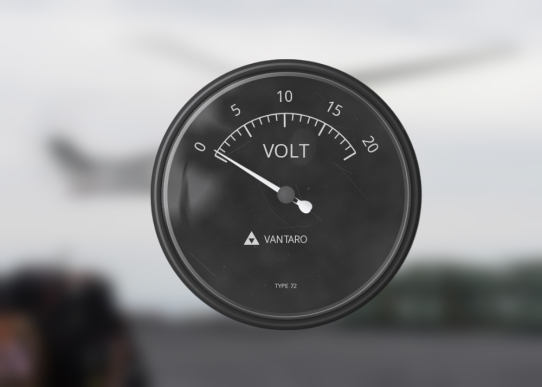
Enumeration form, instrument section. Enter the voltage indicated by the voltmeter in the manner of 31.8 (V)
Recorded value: 0.5 (V)
